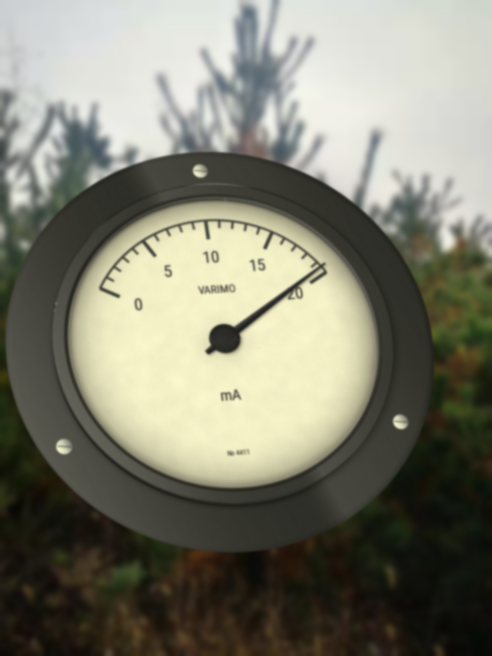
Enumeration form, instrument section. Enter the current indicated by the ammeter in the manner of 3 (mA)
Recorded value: 19.5 (mA)
